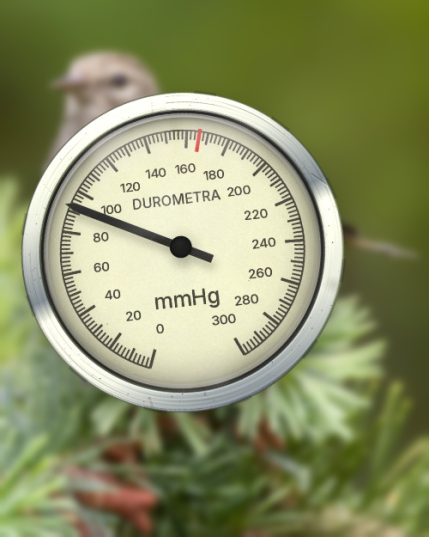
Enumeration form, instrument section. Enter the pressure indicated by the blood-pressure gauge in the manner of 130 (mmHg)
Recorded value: 92 (mmHg)
